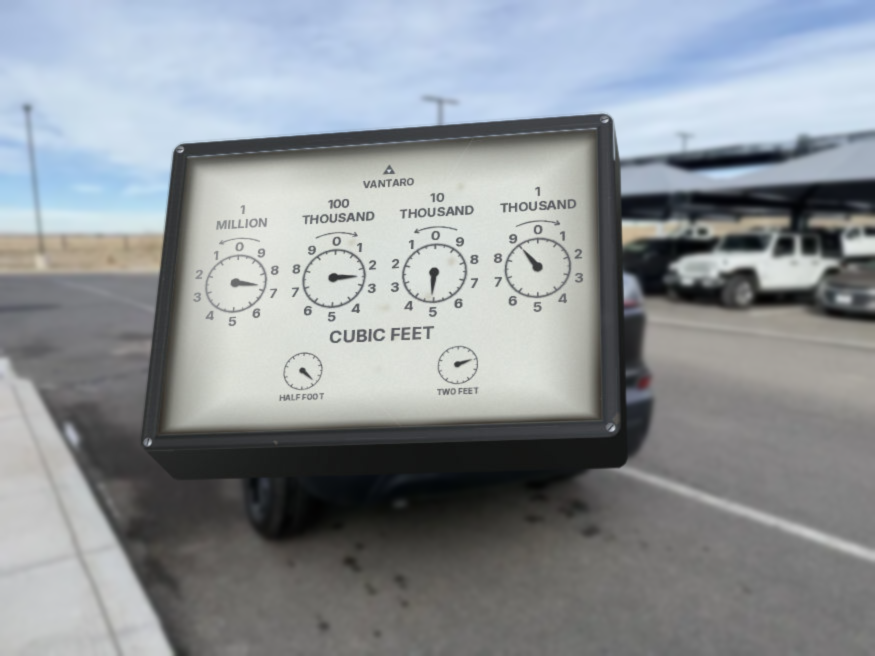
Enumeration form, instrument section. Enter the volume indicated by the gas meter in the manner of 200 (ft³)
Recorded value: 724900 (ft³)
